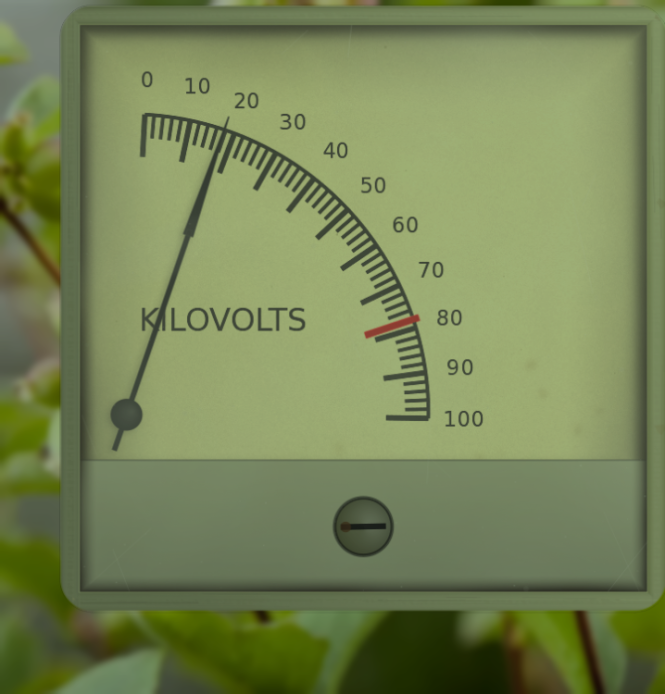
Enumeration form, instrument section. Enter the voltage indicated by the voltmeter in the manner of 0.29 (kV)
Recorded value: 18 (kV)
